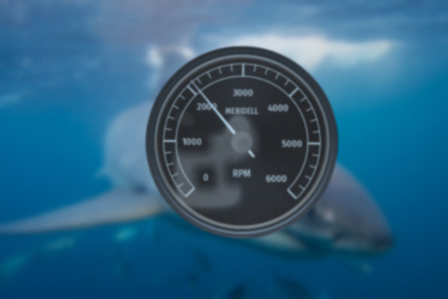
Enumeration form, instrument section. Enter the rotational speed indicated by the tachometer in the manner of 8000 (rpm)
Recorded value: 2100 (rpm)
